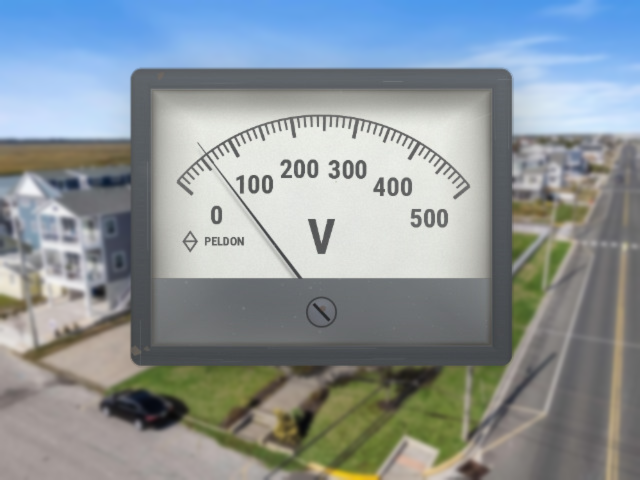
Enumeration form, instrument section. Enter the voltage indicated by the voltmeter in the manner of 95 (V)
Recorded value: 60 (V)
